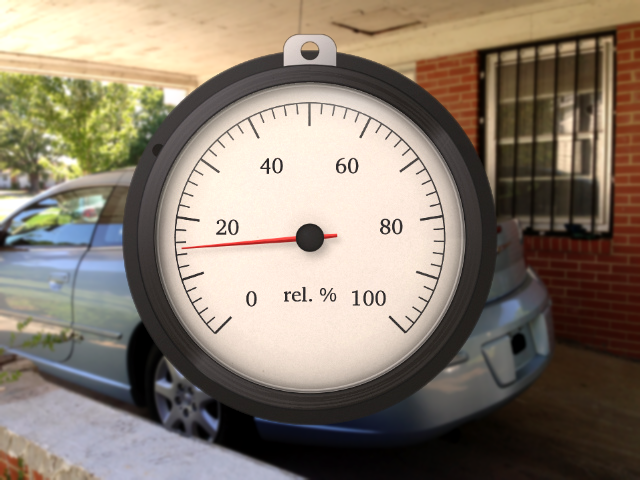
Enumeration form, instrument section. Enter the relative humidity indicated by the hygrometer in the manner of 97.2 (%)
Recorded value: 15 (%)
